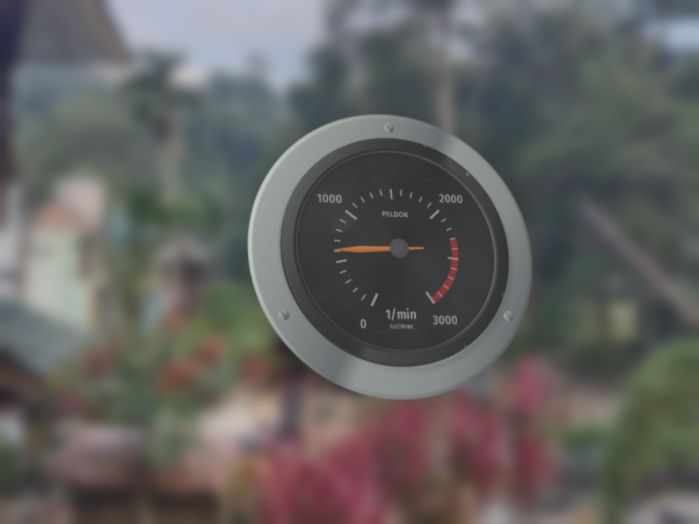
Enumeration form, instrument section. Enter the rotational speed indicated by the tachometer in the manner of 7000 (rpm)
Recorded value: 600 (rpm)
